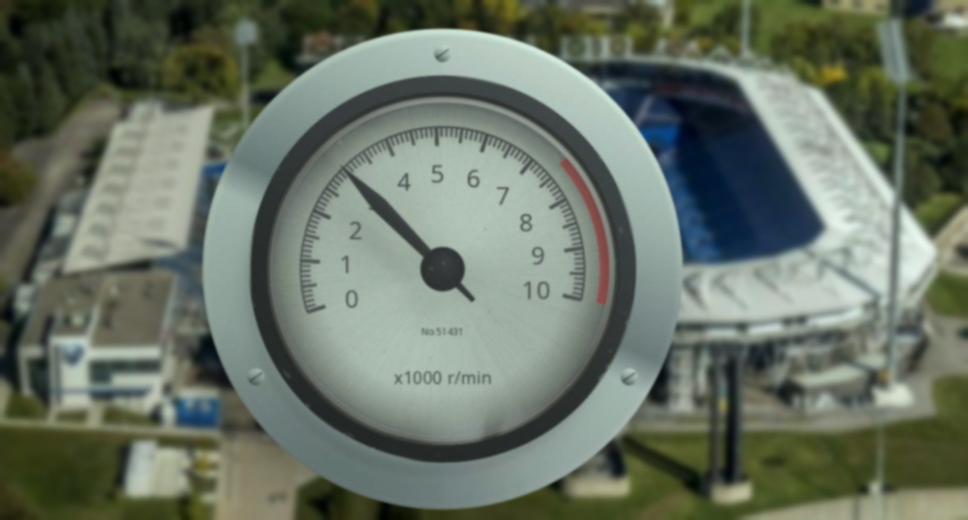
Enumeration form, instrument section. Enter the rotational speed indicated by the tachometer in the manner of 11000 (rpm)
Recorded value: 3000 (rpm)
